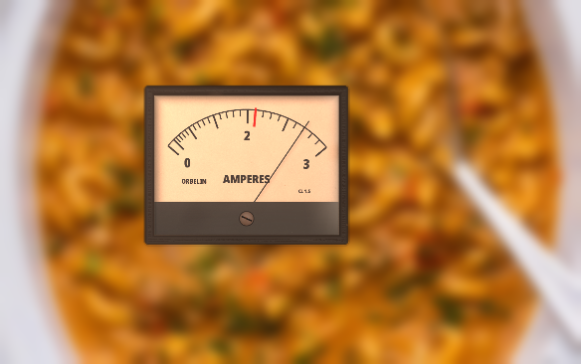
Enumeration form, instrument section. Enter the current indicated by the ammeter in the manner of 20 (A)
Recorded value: 2.7 (A)
